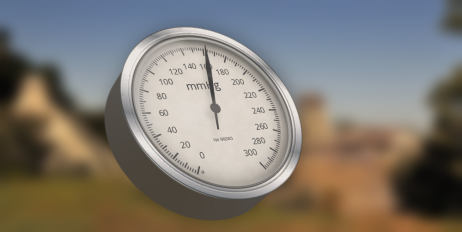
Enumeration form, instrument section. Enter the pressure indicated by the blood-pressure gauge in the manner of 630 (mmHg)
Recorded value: 160 (mmHg)
